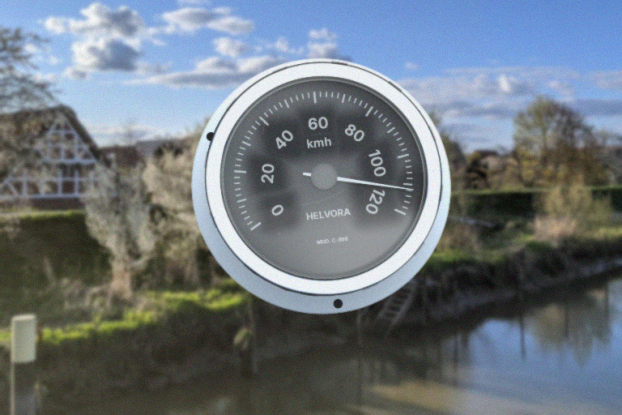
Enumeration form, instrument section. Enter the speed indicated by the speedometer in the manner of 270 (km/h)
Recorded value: 112 (km/h)
